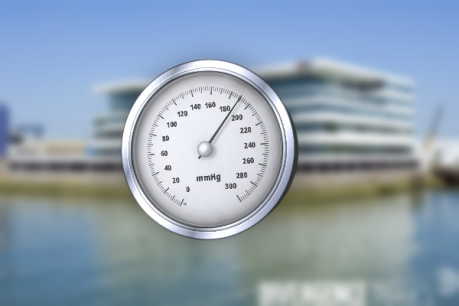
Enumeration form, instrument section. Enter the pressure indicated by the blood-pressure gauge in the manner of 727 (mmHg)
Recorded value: 190 (mmHg)
